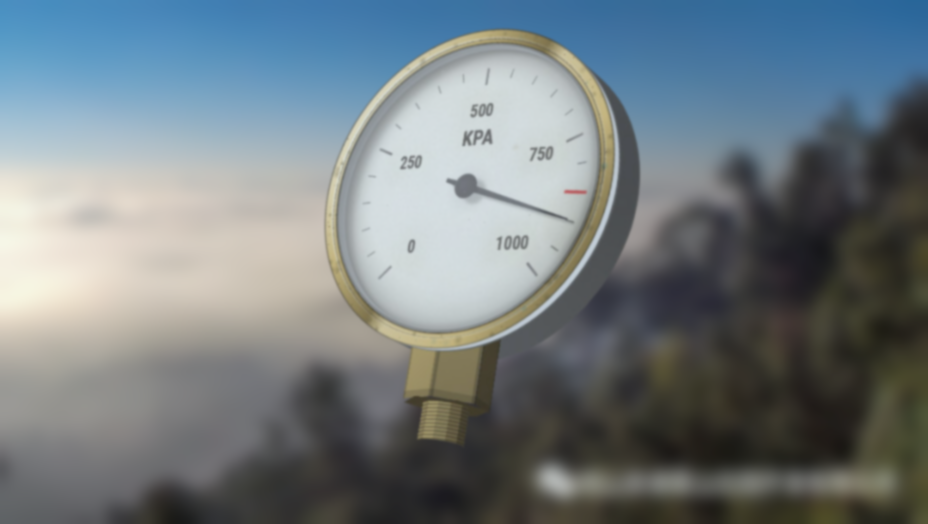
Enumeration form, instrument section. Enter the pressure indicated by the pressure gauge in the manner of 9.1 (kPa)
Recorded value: 900 (kPa)
